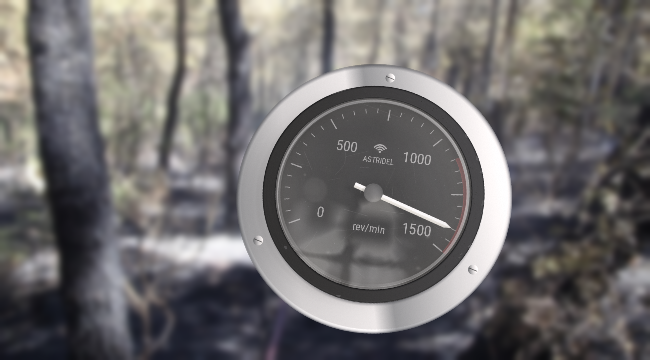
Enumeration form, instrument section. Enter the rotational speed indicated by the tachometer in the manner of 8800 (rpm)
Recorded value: 1400 (rpm)
